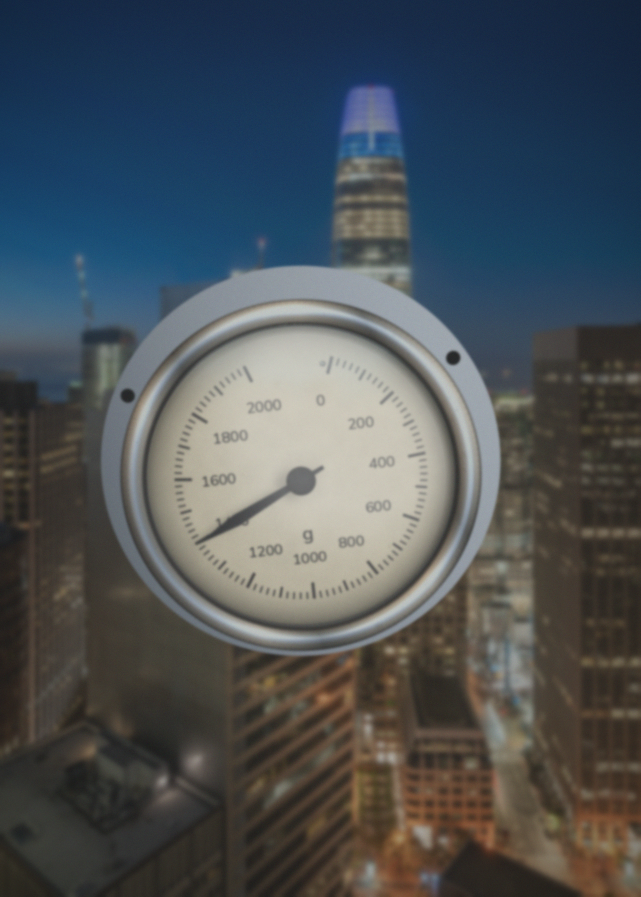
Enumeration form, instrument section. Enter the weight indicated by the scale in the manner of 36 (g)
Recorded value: 1400 (g)
